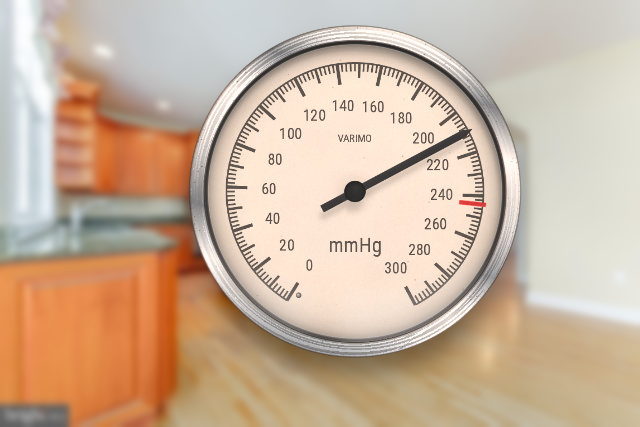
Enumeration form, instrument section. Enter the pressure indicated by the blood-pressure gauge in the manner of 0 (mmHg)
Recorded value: 210 (mmHg)
